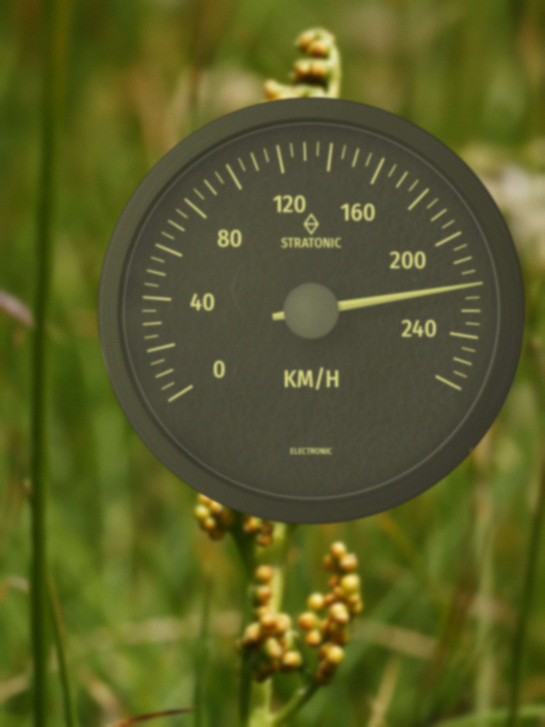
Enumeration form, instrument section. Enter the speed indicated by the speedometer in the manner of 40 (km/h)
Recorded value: 220 (km/h)
